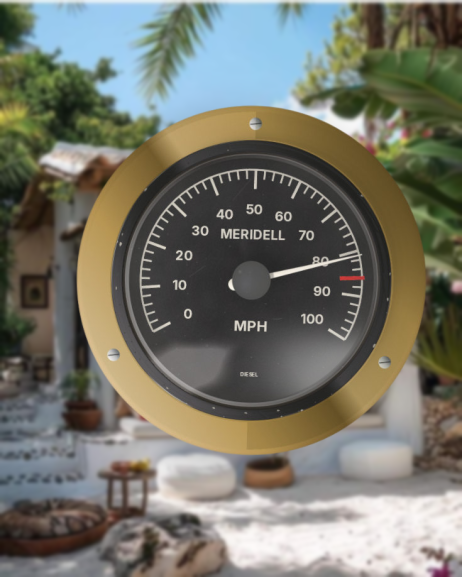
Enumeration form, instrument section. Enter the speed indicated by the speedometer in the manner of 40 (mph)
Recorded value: 81 (mph)
